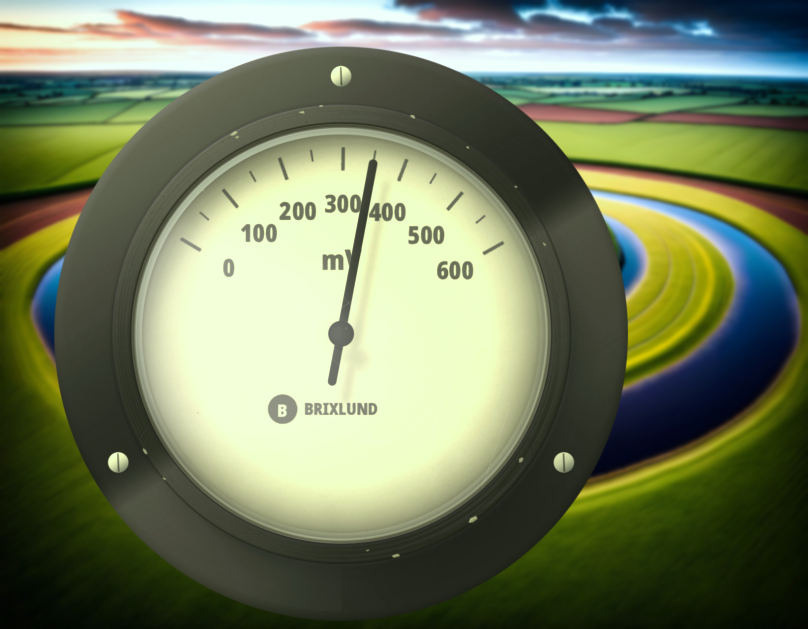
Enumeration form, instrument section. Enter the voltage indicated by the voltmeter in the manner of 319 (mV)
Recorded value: 350 (mV)
